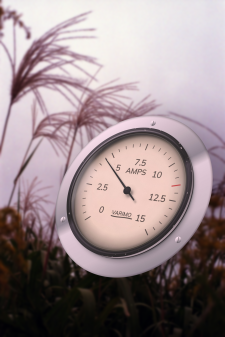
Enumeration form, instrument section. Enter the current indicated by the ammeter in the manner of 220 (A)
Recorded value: 4.5 (A)
